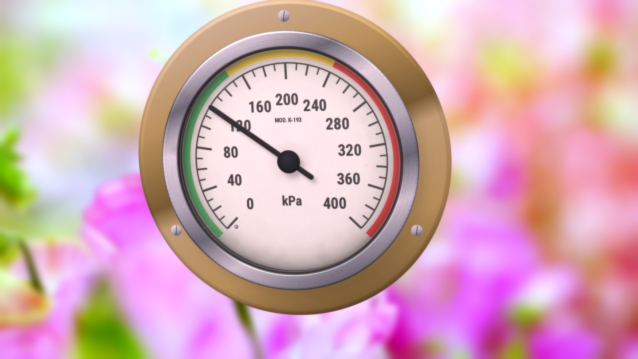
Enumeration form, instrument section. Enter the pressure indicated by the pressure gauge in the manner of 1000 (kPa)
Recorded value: 120 (kPa)
